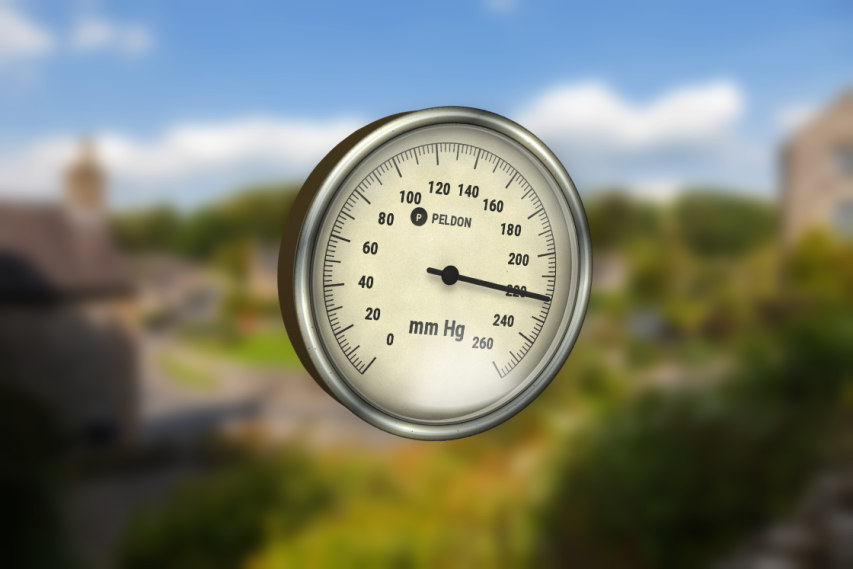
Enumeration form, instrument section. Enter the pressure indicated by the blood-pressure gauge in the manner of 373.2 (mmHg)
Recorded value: 220 (mmHg)
